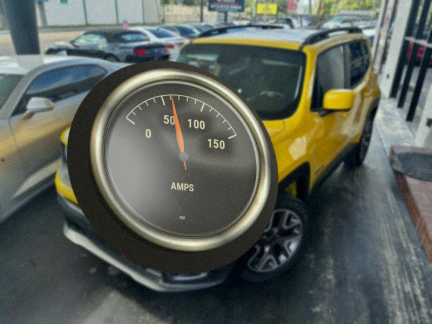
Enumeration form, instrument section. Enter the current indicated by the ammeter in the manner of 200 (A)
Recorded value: 60 (A)
